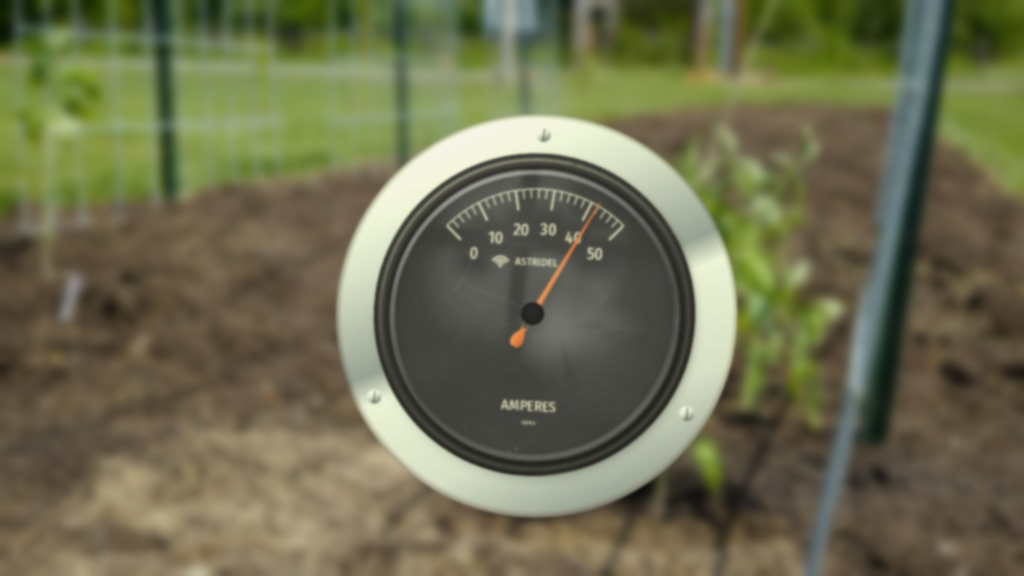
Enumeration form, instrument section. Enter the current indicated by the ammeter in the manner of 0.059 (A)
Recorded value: 42 (A)
